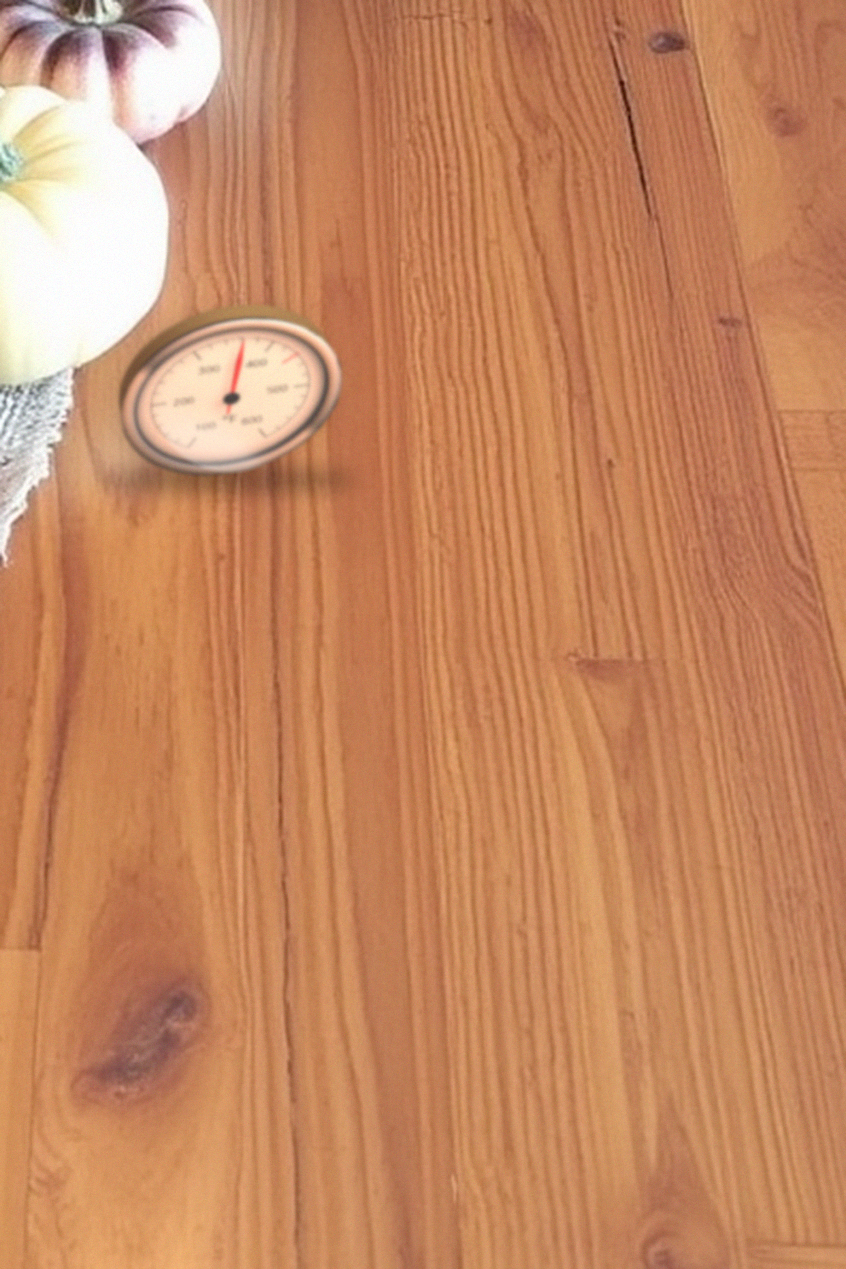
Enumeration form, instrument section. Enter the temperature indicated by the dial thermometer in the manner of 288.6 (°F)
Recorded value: 360 (°F)
